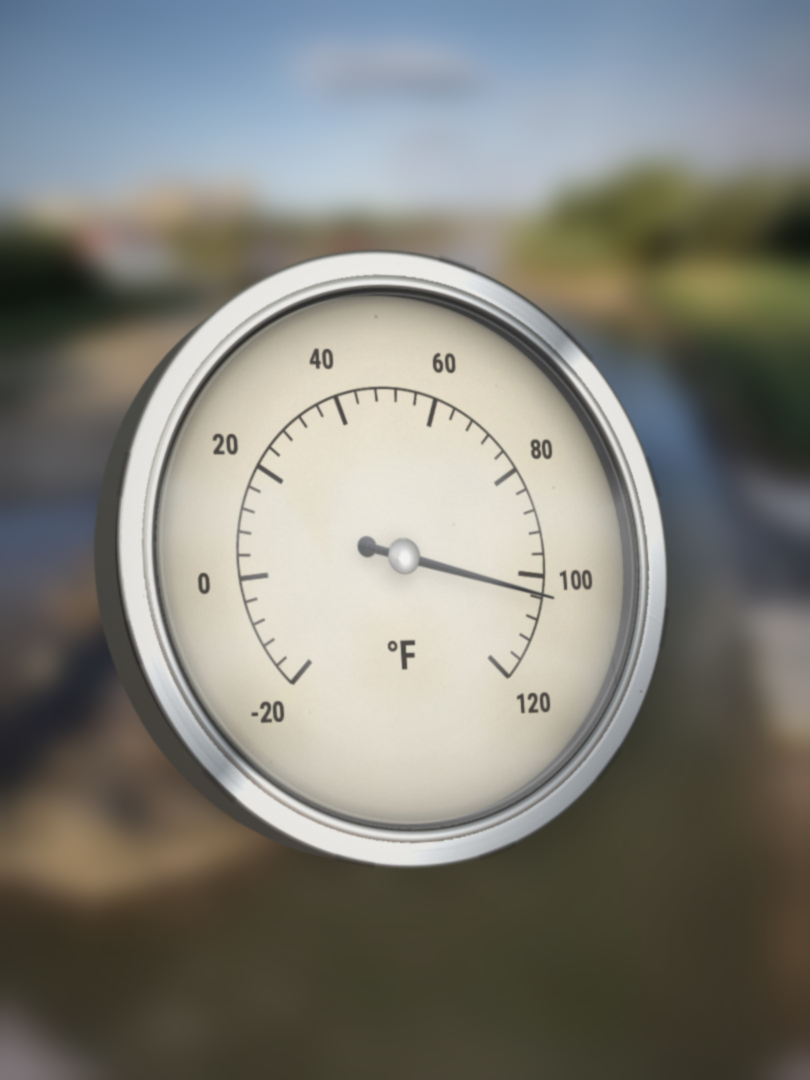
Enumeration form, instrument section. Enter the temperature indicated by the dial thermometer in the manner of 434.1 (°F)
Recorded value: 104 (°F)
